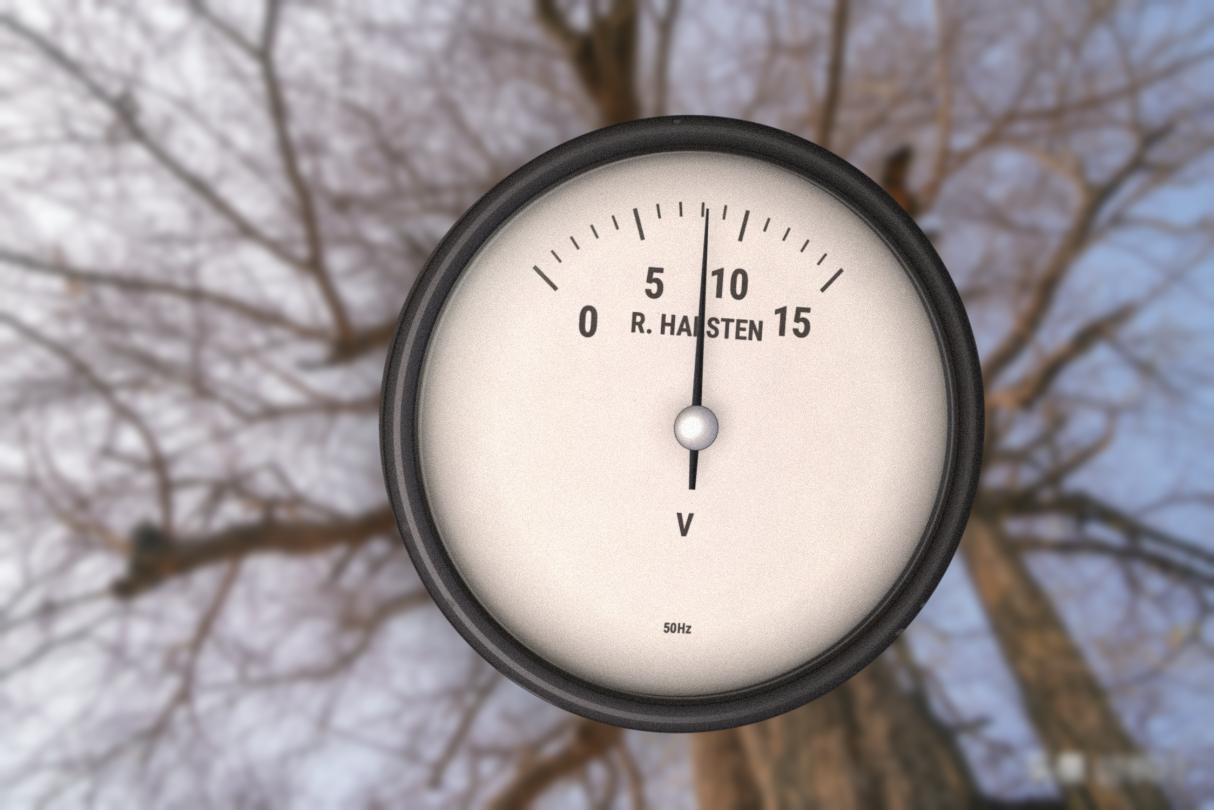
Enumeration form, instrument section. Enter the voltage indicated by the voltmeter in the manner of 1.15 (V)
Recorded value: 8 (V)
